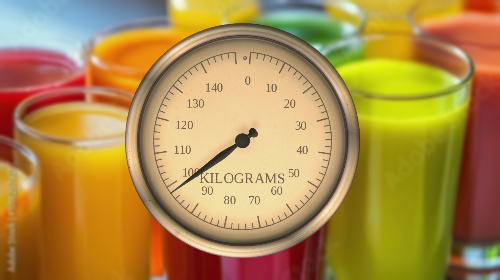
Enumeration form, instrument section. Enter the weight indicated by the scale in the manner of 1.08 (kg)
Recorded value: 98 (kg)
